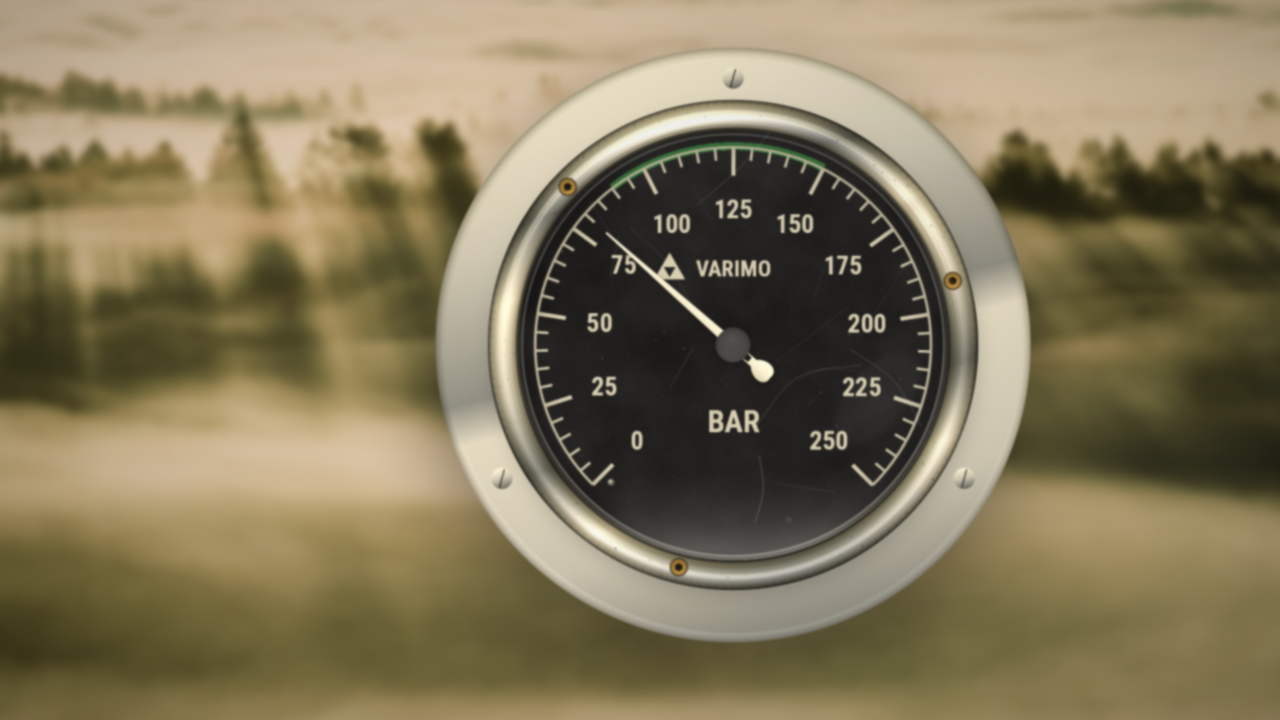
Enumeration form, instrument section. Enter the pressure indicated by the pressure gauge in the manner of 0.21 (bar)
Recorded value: 80 (bar)
